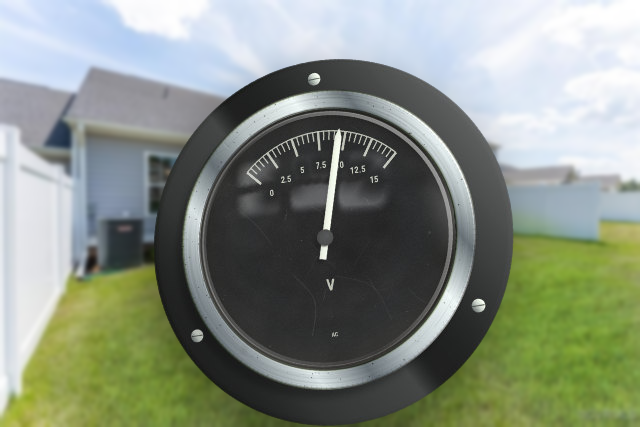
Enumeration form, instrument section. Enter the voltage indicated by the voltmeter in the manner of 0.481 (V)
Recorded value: 9.5 (V)
